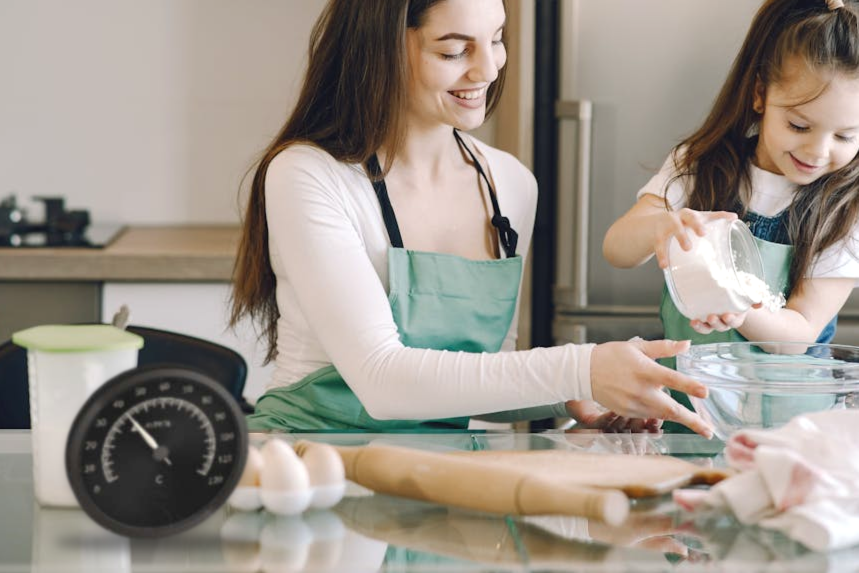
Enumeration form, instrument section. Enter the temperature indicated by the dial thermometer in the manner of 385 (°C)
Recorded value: 40 (°C)
